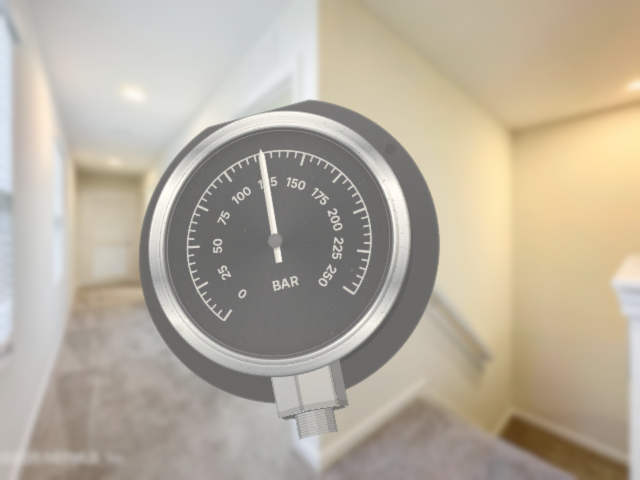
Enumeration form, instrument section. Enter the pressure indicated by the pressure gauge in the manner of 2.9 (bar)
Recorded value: 125 (bar)
